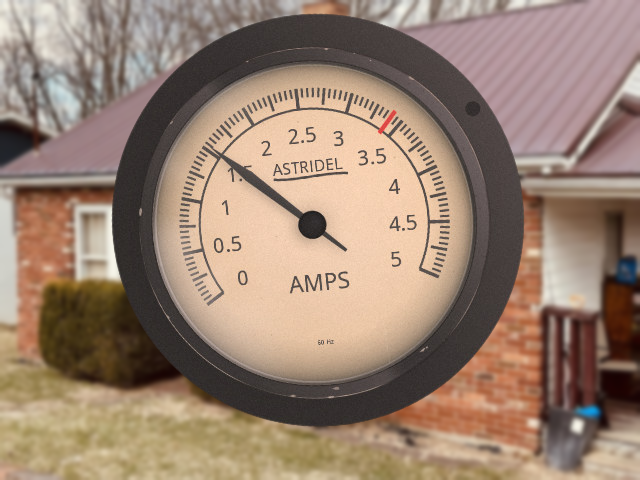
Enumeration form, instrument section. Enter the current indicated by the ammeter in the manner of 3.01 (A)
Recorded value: 1.55 (A)
